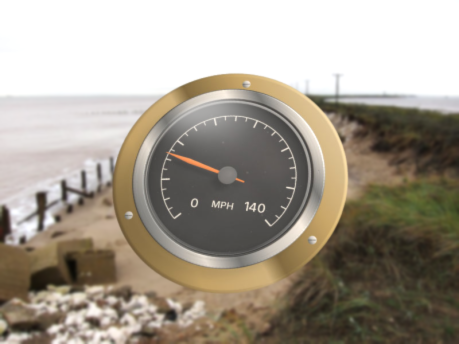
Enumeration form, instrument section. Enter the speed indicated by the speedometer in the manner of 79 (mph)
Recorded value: 32.5 (mph)
